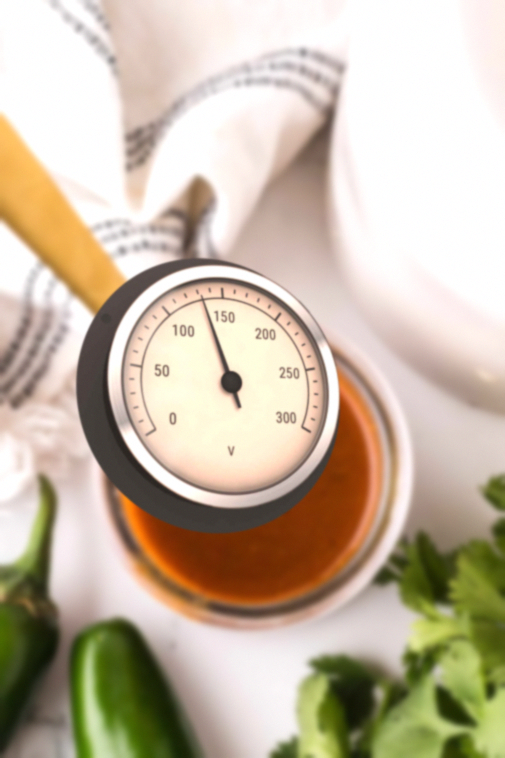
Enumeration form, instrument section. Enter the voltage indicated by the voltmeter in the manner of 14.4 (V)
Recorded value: 130 (V)
